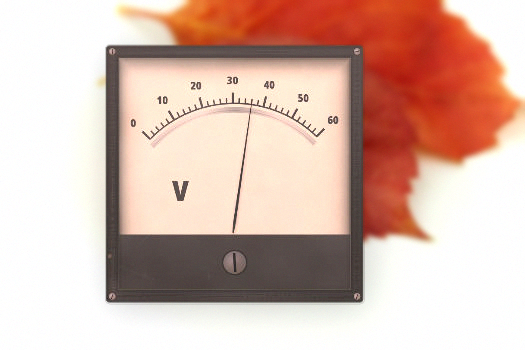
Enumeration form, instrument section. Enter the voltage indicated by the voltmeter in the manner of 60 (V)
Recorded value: 36 (V)
